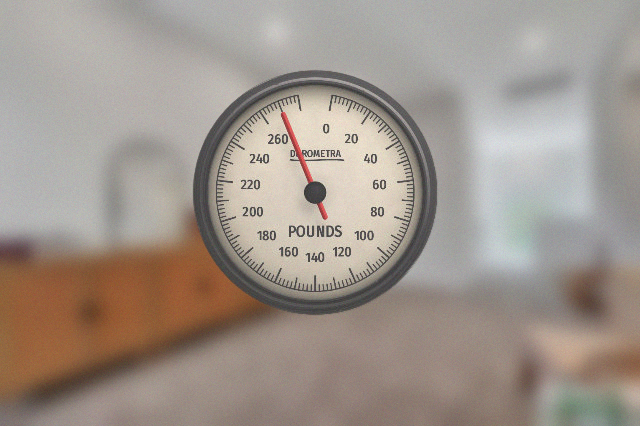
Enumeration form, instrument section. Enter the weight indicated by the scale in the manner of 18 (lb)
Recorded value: 270 (lb)
